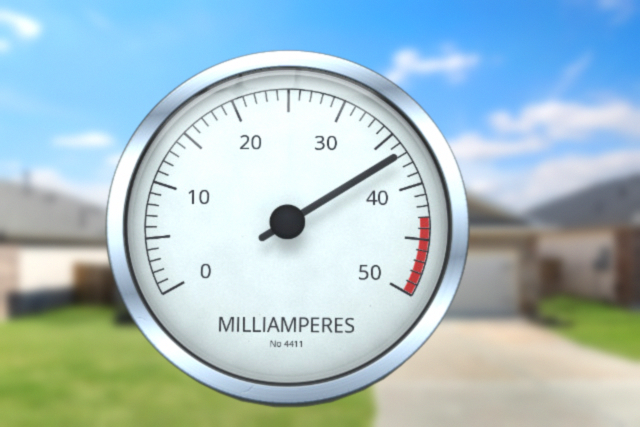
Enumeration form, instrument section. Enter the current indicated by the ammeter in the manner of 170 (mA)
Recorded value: 37 (mA)
